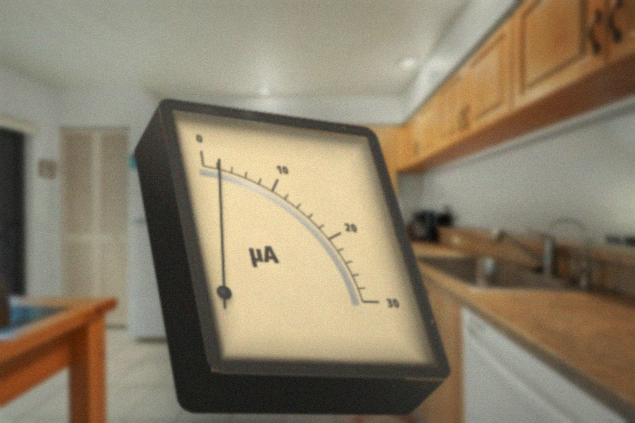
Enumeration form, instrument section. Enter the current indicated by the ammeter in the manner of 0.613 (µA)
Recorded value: 2 (µA)
